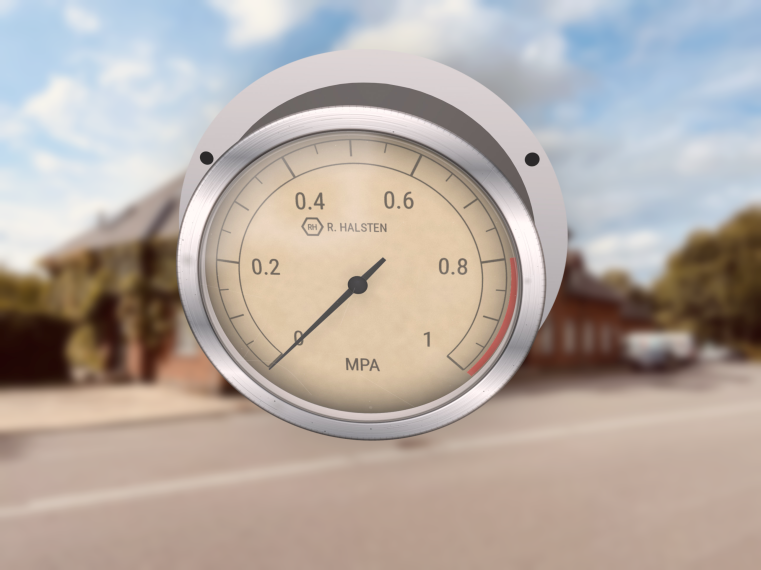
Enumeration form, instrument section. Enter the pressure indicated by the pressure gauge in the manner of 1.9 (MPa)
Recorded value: 0 (MPa)
